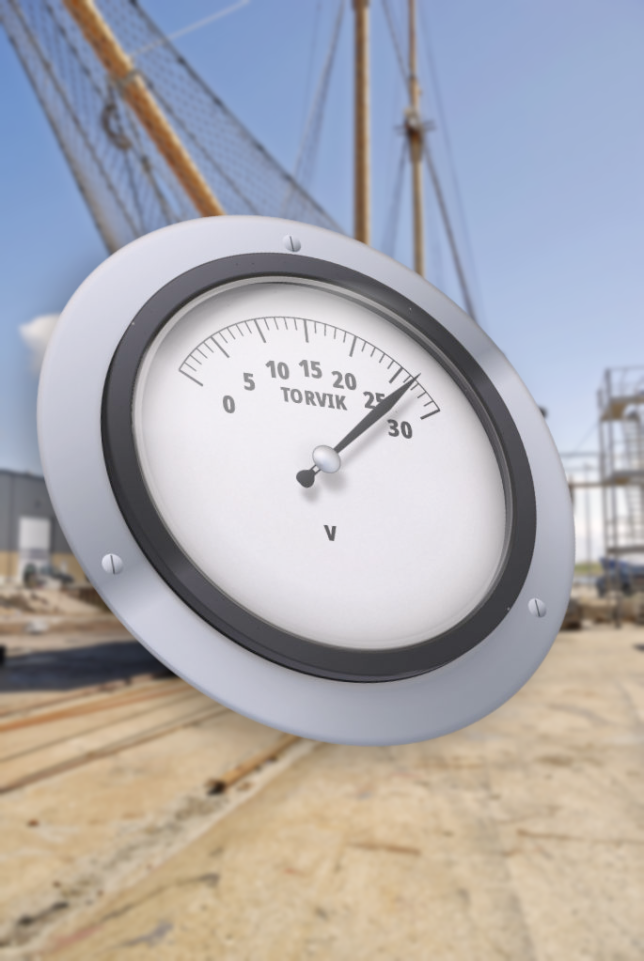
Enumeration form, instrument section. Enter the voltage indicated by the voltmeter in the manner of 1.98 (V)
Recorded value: 26.5 (V)
